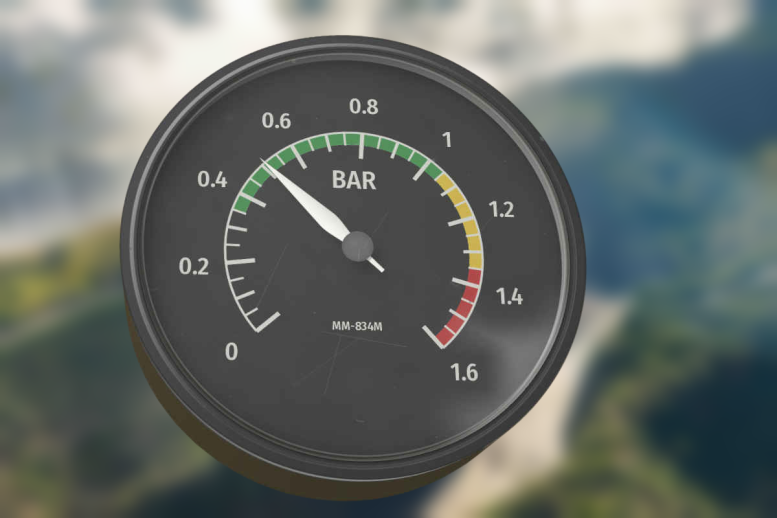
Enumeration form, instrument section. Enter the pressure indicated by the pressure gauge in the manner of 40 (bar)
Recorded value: 0.5 (bar)
